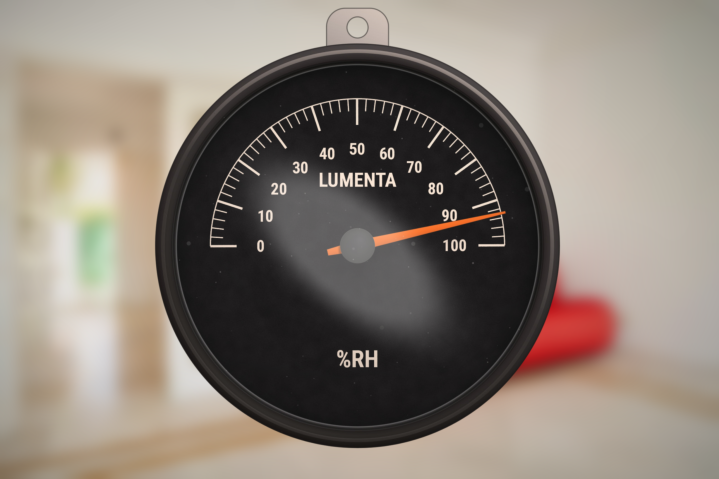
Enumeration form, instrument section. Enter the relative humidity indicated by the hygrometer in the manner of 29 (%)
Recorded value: 93 (%)
